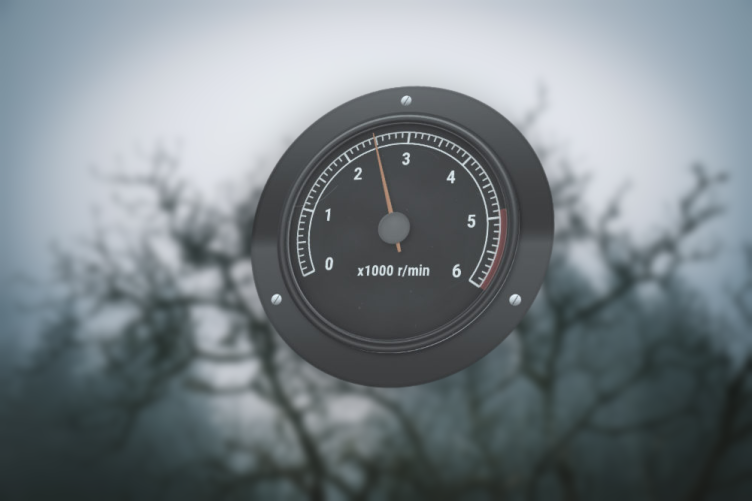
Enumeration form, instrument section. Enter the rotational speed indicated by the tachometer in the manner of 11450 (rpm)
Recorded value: 2500 (rpm)
